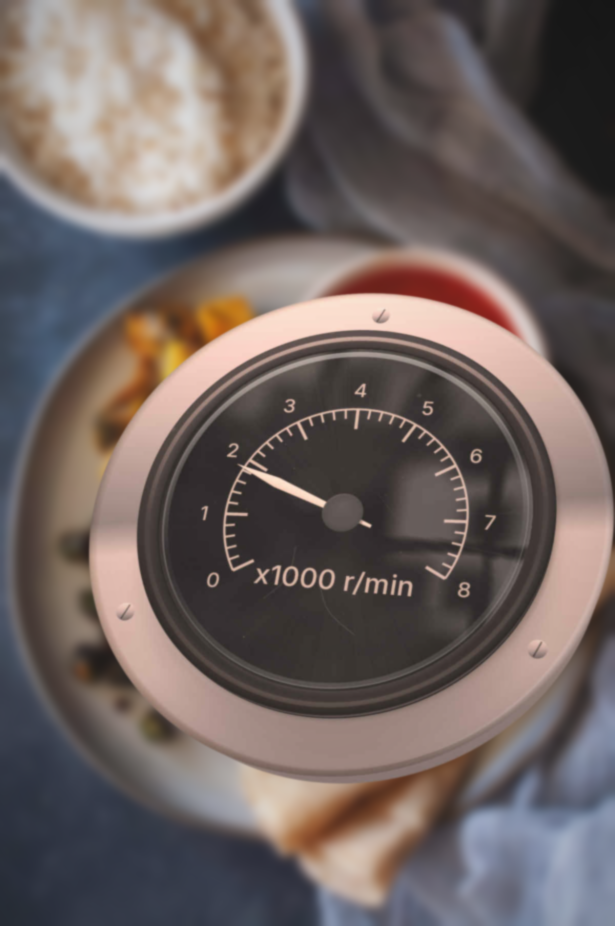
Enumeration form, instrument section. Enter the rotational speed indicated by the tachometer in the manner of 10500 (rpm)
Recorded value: 1800 (rpm)
